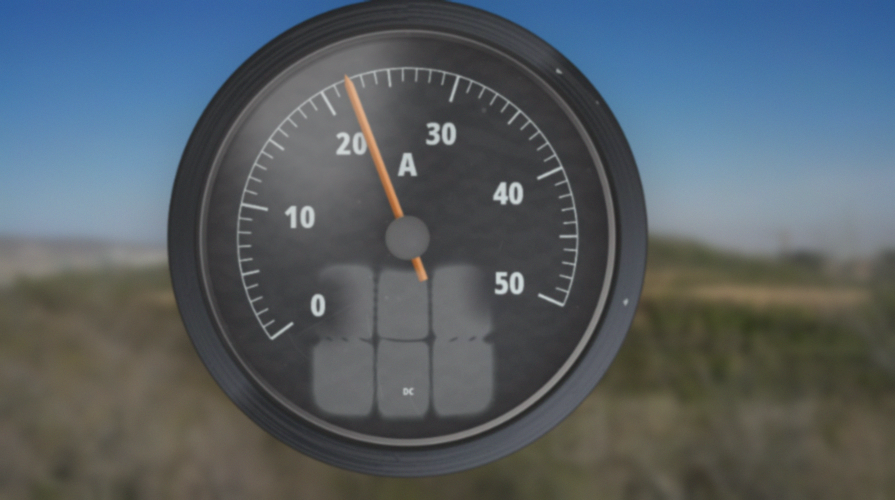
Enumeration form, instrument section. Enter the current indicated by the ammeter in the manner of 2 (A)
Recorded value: 22 (A)
